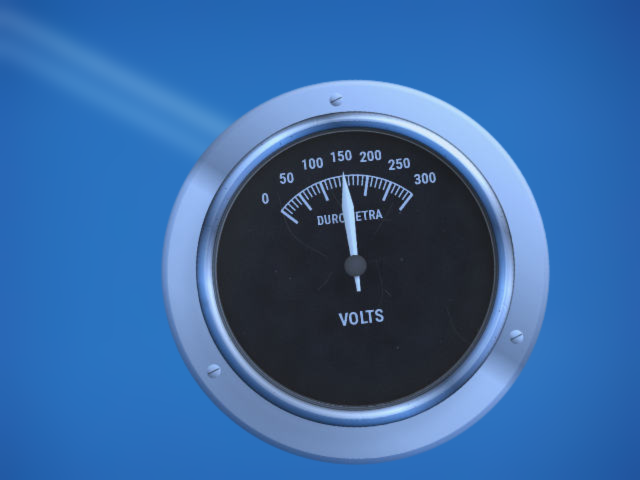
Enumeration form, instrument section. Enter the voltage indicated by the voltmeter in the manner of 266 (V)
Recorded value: 150 (V)
